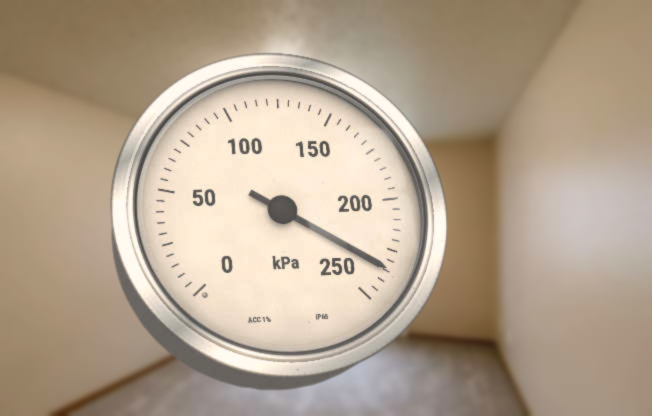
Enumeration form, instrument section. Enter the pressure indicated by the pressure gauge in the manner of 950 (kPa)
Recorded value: 235 (kPa)
